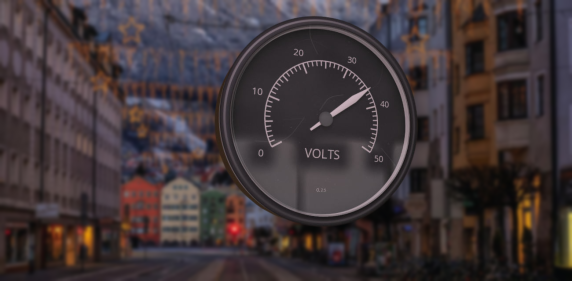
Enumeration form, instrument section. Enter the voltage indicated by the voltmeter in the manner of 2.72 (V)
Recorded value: 36 (V)
